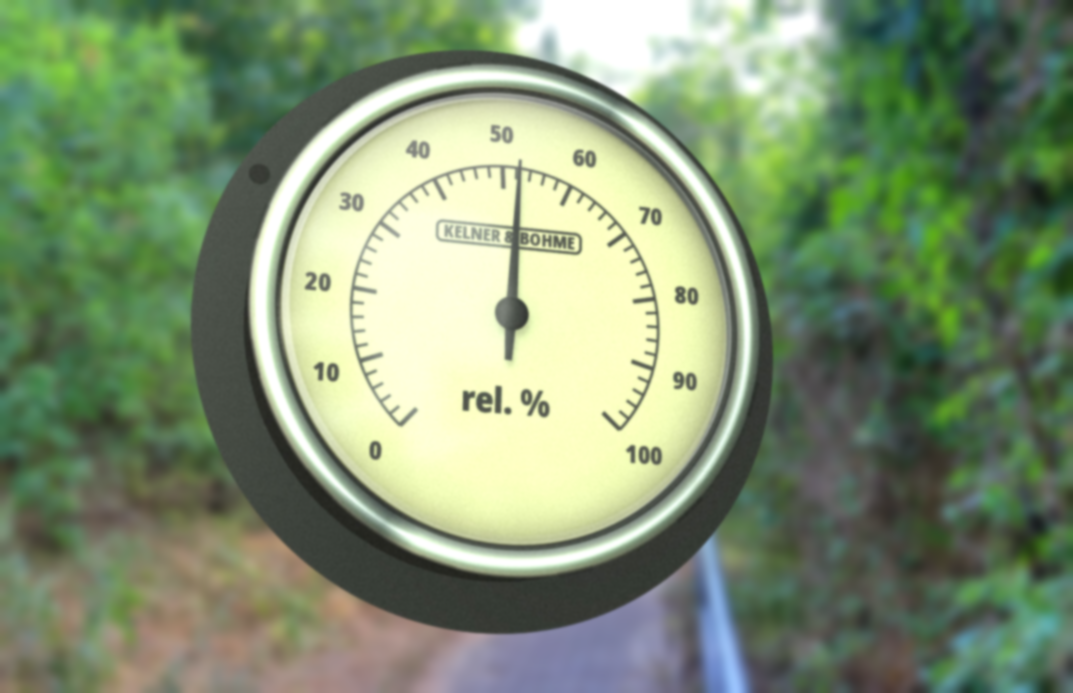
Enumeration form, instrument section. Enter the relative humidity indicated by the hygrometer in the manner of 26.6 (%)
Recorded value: 52 (%)
